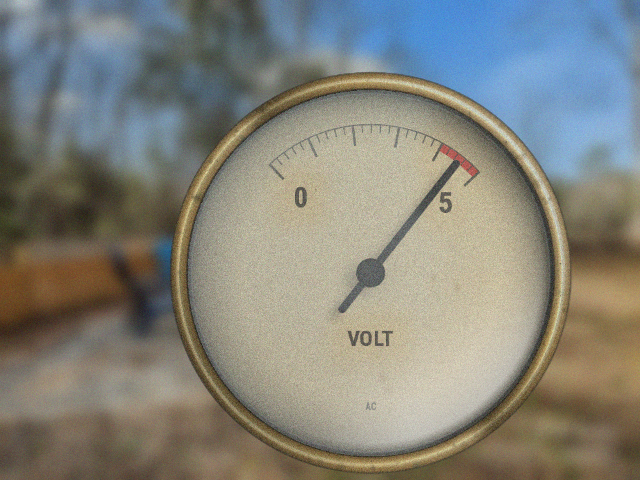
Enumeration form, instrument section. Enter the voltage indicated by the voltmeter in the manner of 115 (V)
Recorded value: 4.5 (V)
